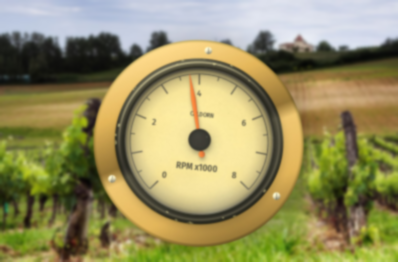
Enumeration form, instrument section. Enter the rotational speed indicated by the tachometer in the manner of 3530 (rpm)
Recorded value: 3750 (rpm)
